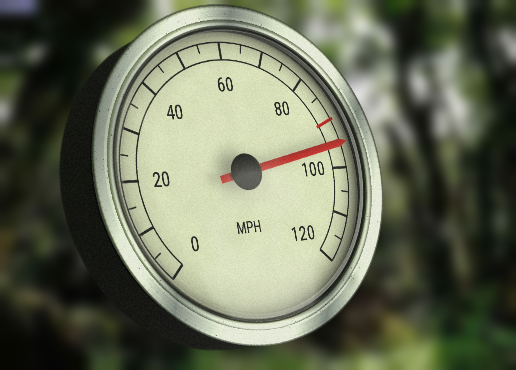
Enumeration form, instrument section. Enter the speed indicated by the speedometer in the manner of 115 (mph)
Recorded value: 95 (mph)
